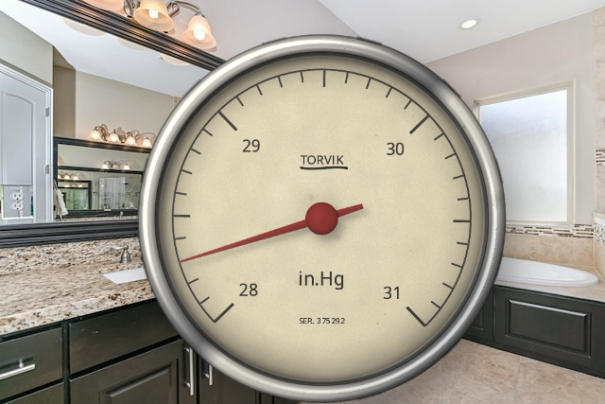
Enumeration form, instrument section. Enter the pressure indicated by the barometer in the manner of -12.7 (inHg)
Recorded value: 28.3 (inHg)
